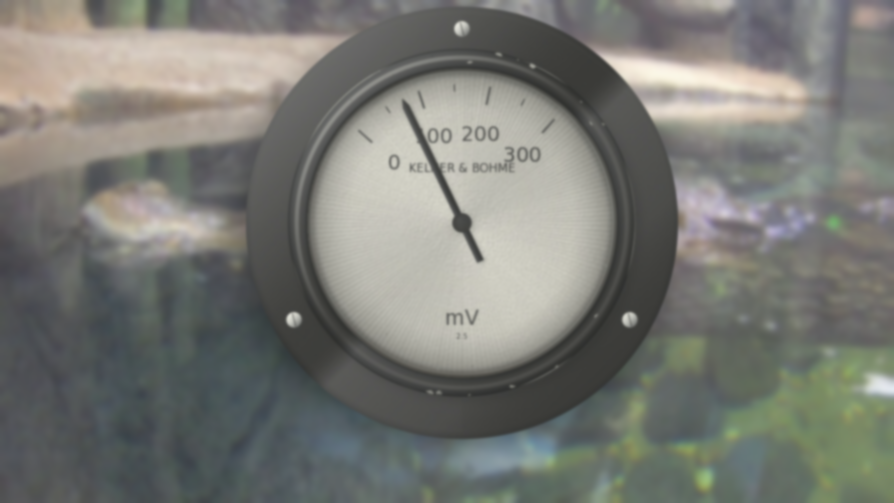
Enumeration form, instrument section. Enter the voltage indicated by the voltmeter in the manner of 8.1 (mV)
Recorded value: 75 (mV)
